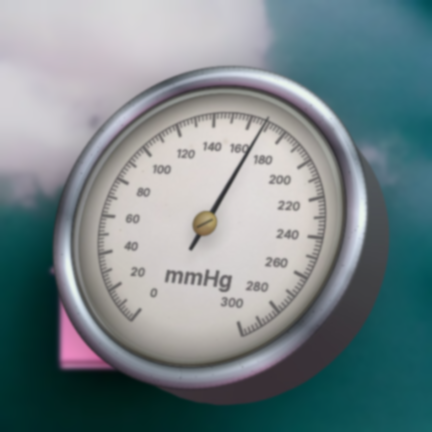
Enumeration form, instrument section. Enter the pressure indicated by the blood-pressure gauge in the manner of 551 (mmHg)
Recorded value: 170 (mmHg)
